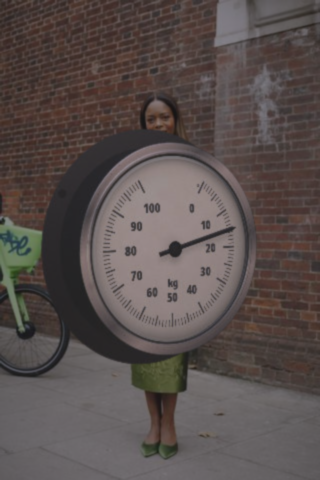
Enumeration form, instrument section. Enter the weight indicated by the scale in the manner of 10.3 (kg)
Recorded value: 15 (kg)
